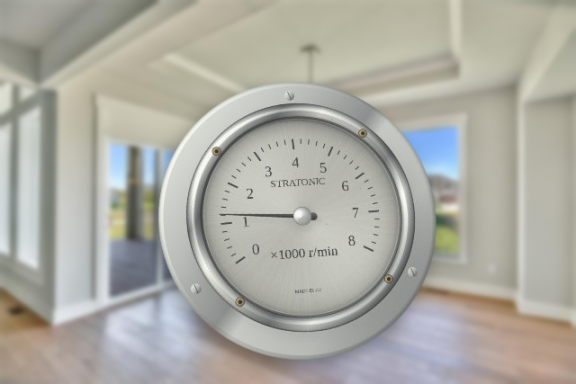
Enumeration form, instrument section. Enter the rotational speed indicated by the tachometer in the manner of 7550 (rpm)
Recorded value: 1200 (rpm)
